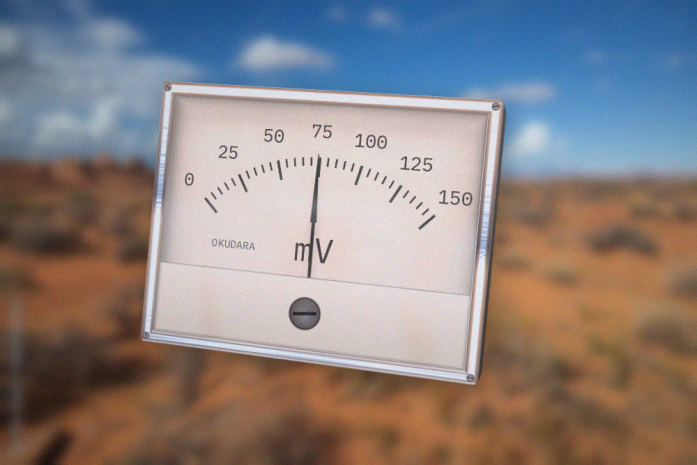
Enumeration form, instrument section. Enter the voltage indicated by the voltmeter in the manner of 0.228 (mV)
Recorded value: 75 (mV)
